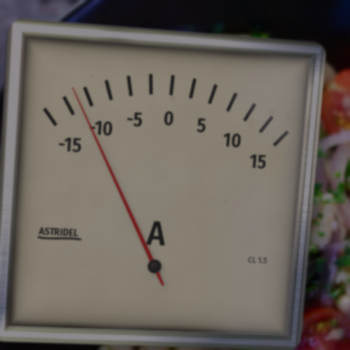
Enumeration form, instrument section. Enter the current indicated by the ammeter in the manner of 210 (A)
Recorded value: -11.25 (A)
